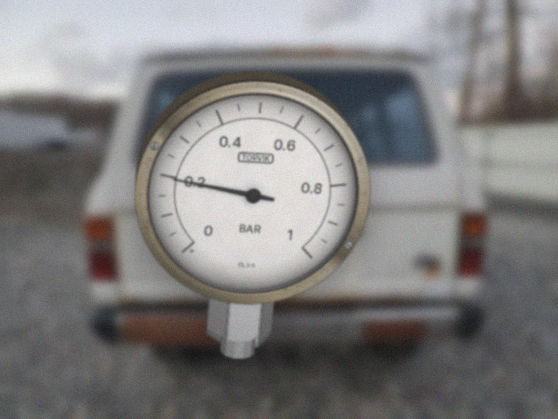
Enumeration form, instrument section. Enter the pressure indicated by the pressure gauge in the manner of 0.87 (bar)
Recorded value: 0.2 (bar)
